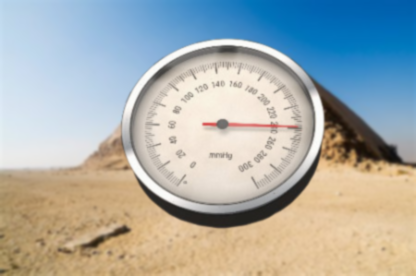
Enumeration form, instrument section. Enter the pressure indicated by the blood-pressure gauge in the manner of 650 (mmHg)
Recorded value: 240 (mmHg)
